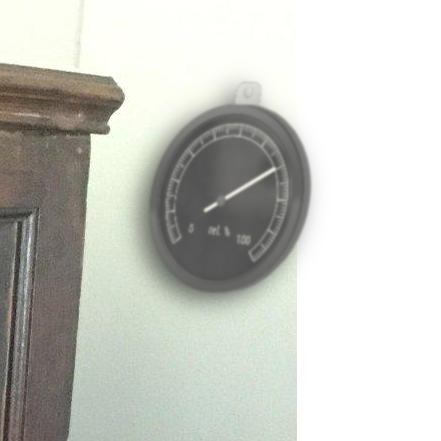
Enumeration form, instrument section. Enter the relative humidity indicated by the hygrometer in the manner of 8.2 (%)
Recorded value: 70 (%)
